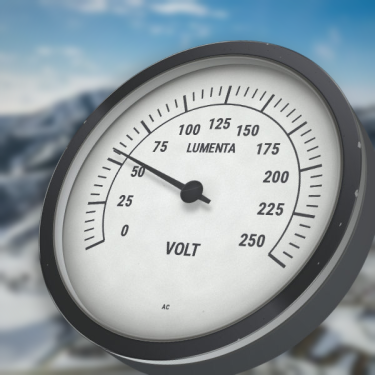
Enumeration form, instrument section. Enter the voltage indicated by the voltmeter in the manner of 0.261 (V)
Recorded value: 55 (V)
